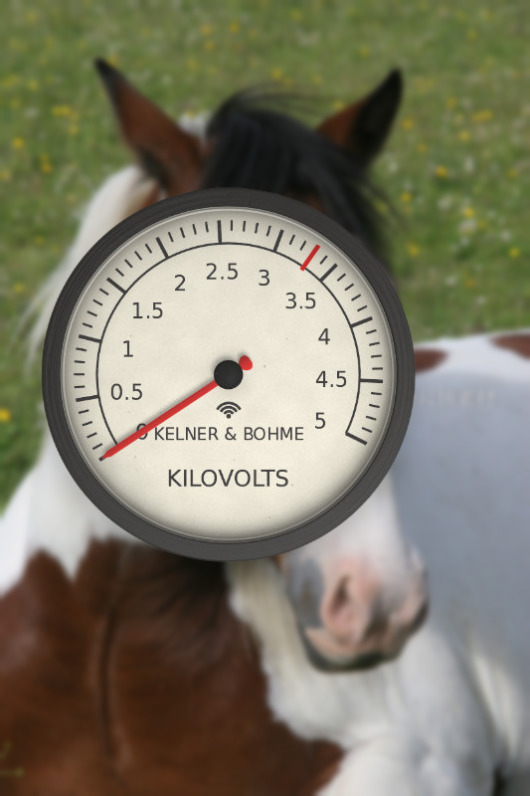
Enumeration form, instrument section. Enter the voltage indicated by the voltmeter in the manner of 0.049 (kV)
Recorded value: 0 (kV)
